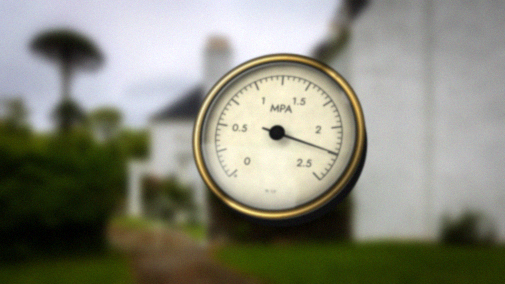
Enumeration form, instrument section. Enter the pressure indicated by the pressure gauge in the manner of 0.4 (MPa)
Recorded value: 2.25 (MPa)
